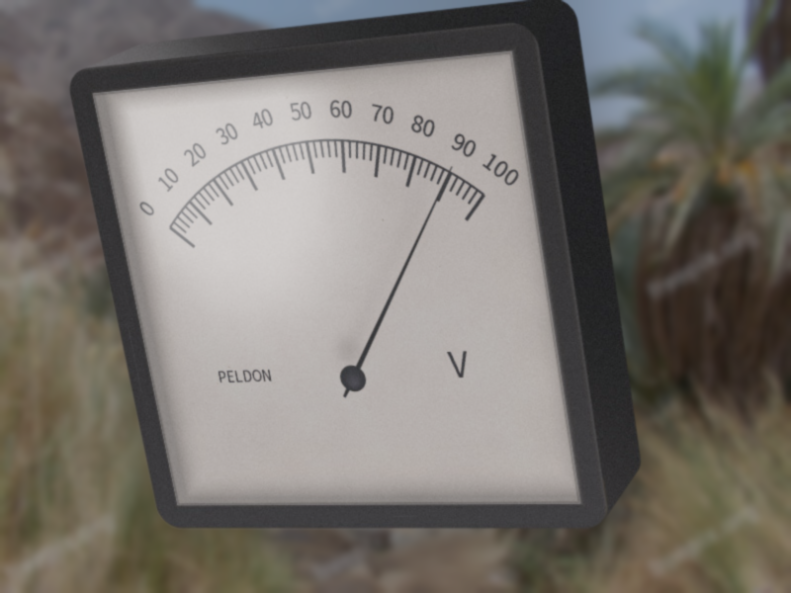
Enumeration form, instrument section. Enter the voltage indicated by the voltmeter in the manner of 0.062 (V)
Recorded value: 90 (V)
